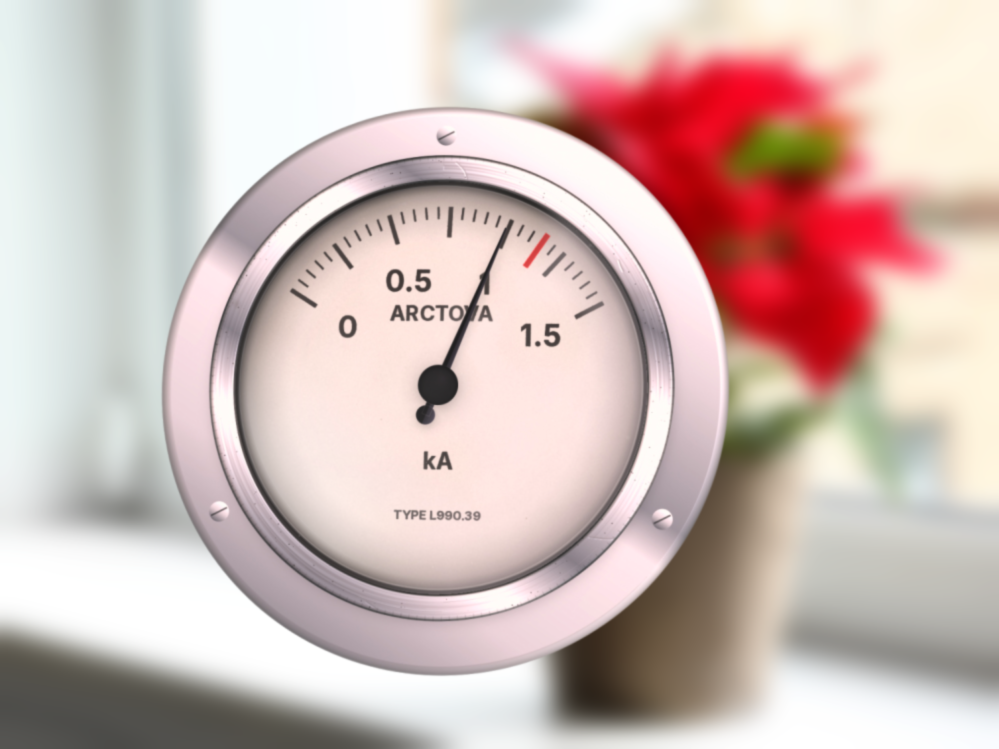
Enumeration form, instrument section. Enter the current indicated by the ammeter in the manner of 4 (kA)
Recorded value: 1 (kA)
